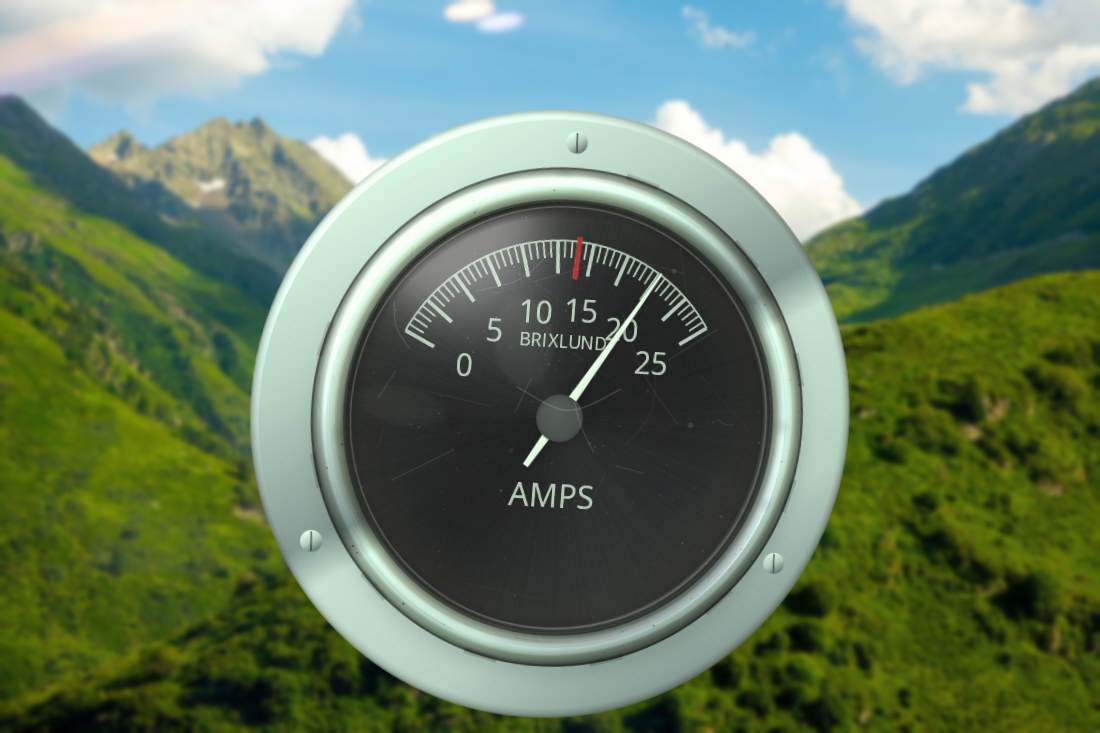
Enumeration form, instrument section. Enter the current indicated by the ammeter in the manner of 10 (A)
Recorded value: 20 (A)
